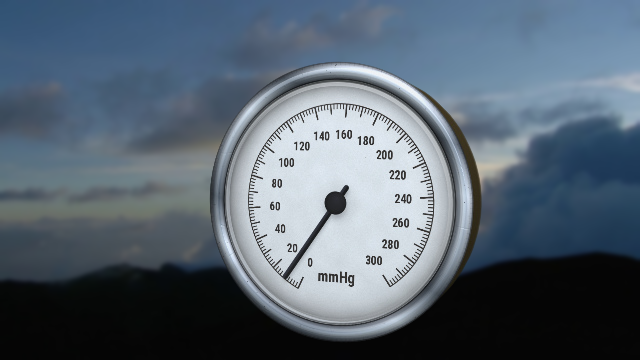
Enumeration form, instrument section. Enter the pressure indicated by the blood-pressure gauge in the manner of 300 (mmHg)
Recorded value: 10 (mmHg)
